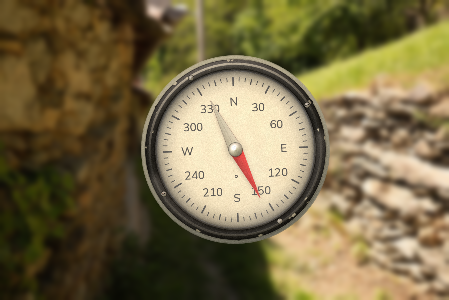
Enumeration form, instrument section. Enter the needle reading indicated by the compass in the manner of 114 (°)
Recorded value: 155 (°)
